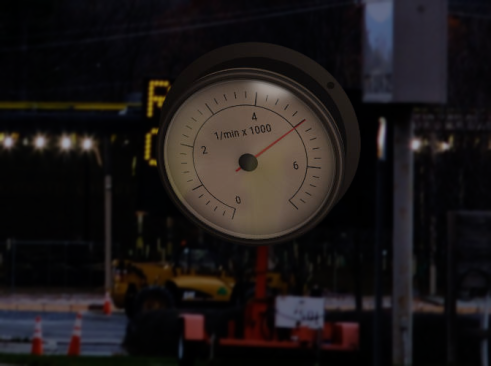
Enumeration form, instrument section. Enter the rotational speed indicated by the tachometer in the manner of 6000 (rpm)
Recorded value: 5000 (rpm)
